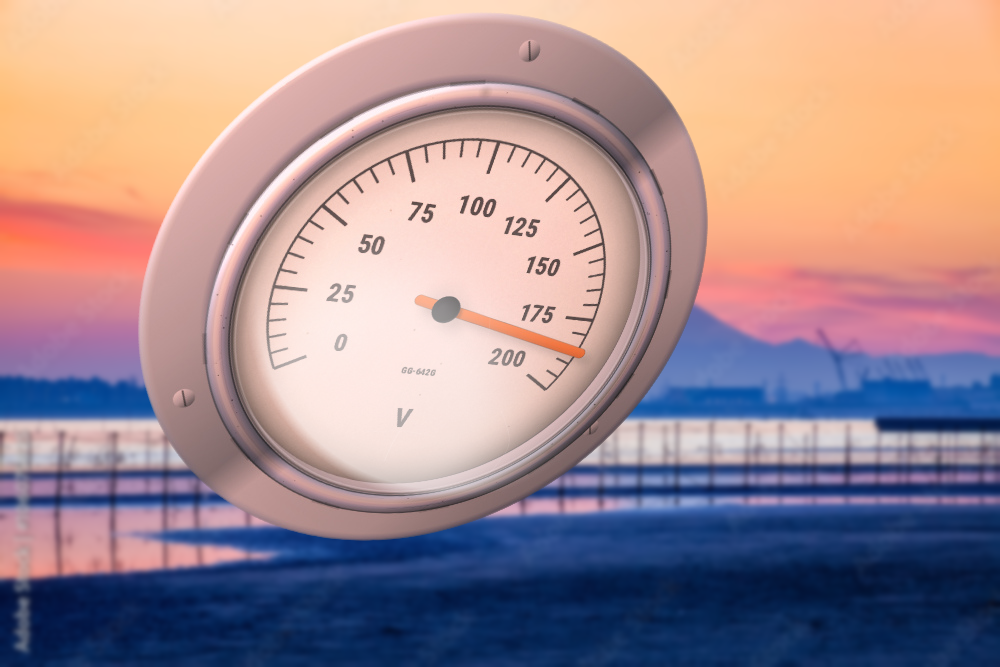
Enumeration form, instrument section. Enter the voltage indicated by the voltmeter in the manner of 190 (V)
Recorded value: 185 (V)
